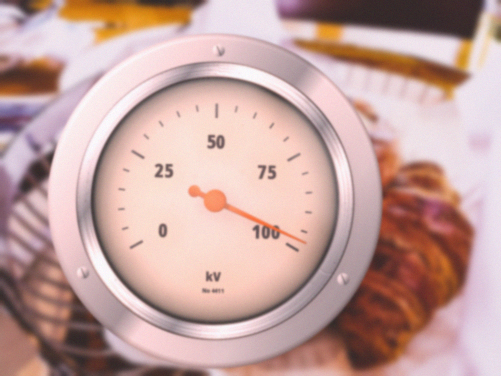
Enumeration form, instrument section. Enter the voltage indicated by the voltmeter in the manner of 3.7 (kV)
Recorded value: 97.5 (kV)
